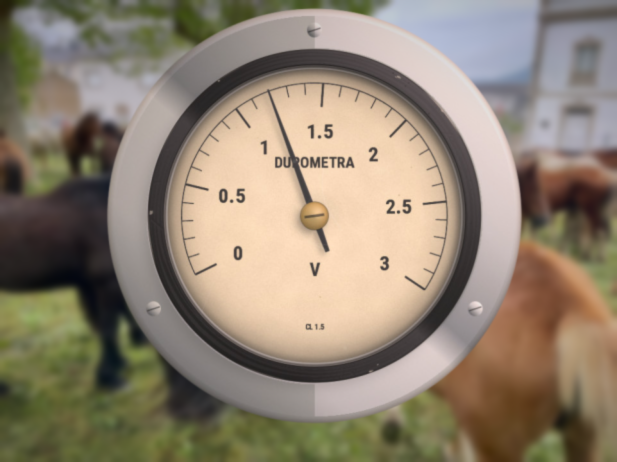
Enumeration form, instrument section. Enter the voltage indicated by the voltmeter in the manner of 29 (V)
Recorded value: 1.2 (V)
